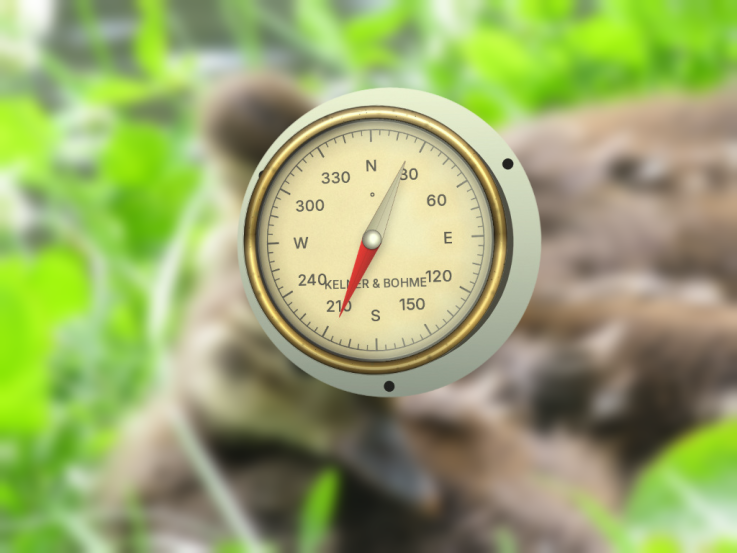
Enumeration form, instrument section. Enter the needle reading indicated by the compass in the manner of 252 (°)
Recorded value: 205 (°)
